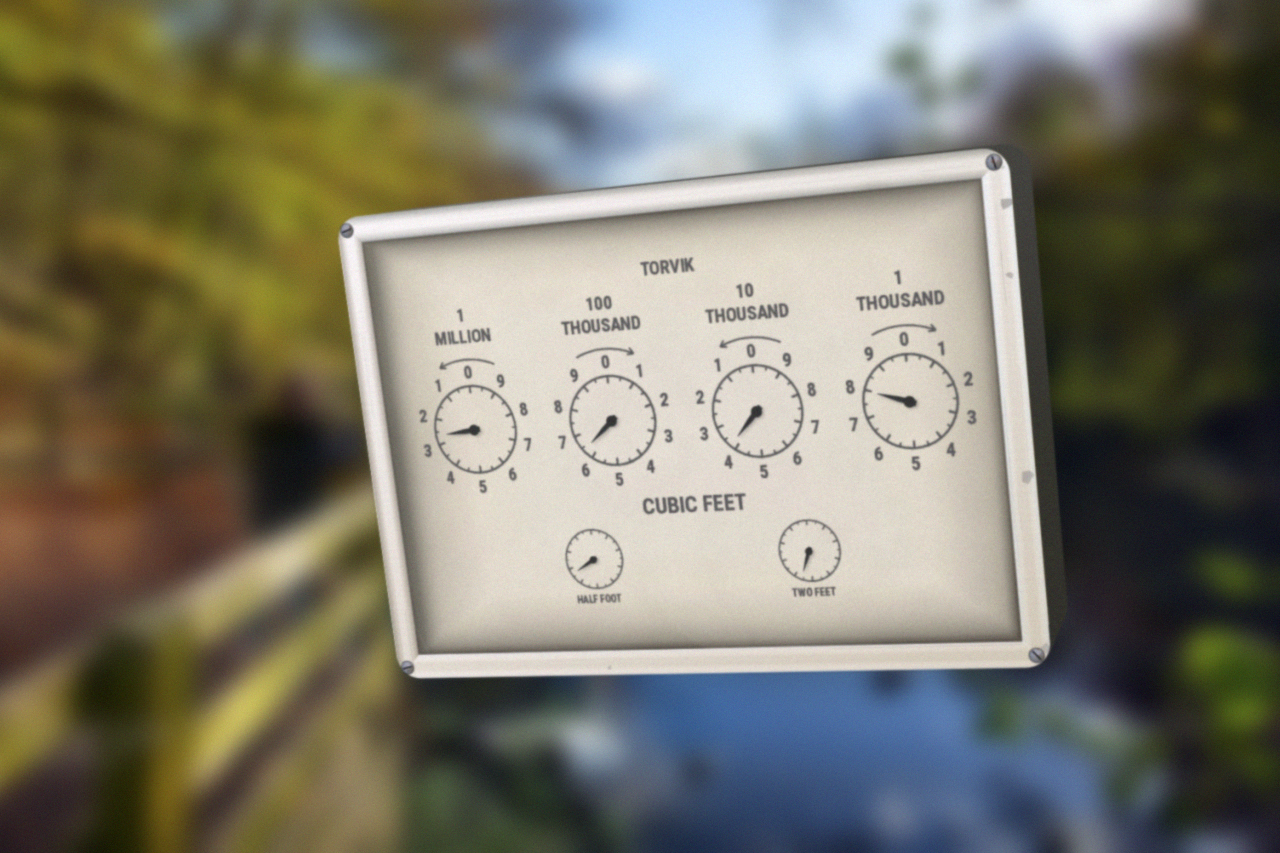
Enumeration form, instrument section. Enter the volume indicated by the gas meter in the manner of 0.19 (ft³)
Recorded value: 263800 (ft³)
